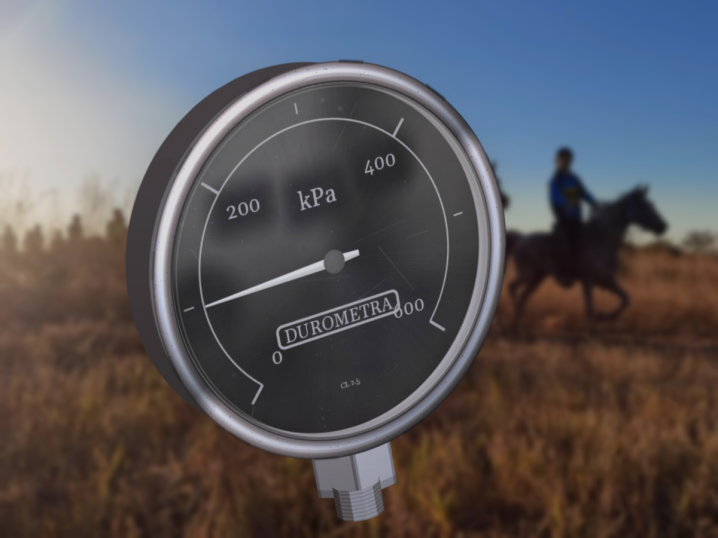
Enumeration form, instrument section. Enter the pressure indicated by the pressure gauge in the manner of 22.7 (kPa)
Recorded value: 100 (kPa)
